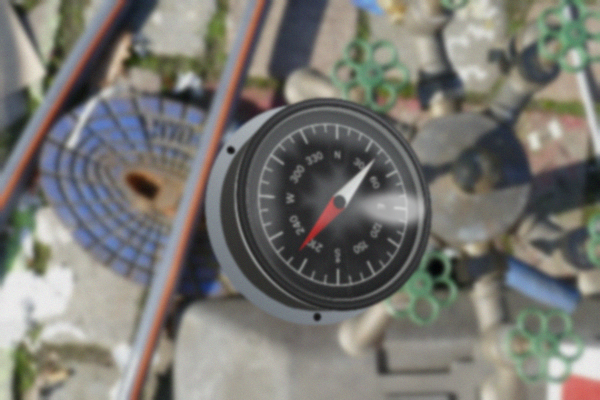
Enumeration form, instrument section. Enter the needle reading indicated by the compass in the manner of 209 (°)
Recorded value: 220 (°)
